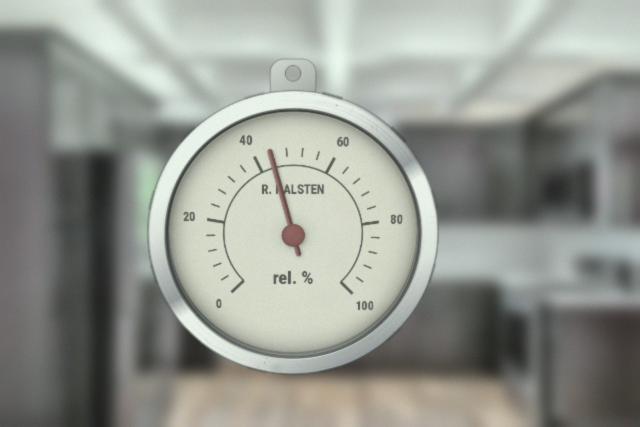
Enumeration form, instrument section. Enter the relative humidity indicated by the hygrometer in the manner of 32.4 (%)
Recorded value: 44 (%)
